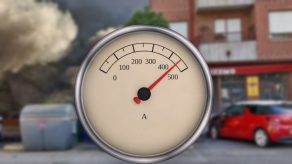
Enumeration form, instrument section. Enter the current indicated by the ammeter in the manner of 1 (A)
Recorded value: 450 (A)
